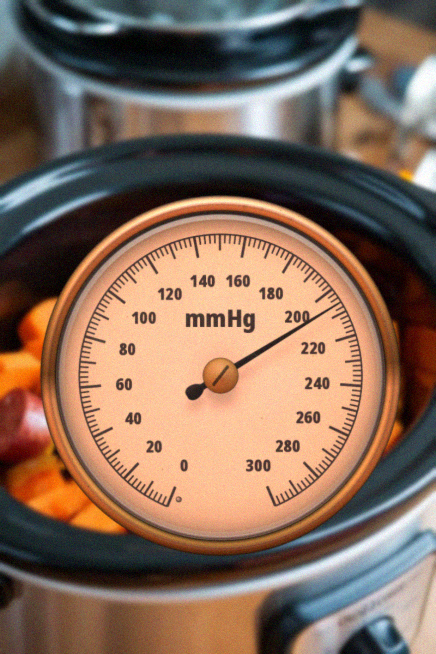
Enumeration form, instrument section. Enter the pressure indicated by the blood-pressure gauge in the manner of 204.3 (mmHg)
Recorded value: 206 (mmHg)
